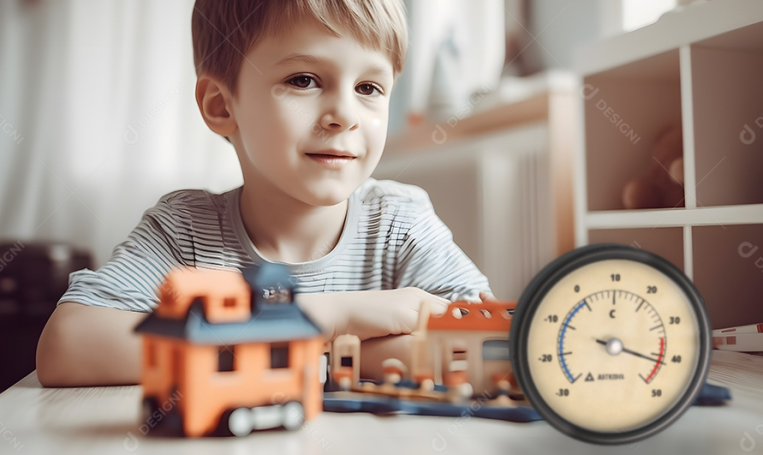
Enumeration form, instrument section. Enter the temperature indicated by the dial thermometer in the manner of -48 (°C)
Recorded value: 42 (°C)
